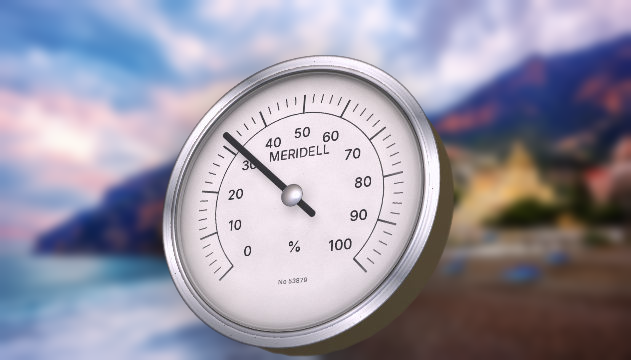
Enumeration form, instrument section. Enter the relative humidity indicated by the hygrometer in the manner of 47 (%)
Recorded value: 32 (%)
